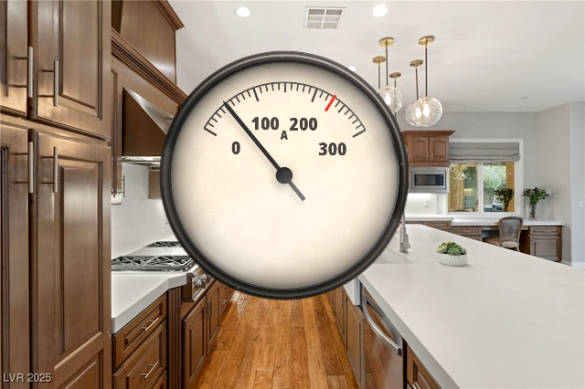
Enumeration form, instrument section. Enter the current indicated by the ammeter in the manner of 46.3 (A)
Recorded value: 50 (A)
